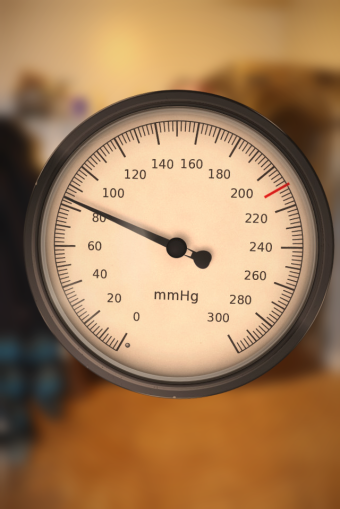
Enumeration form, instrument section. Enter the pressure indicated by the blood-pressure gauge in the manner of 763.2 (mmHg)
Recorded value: 84 (mmHg)
